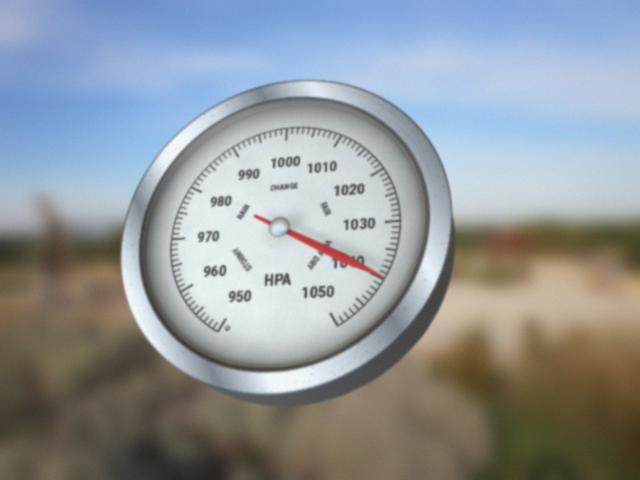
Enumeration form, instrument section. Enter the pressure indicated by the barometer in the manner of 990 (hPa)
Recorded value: 1040 (hPa)
